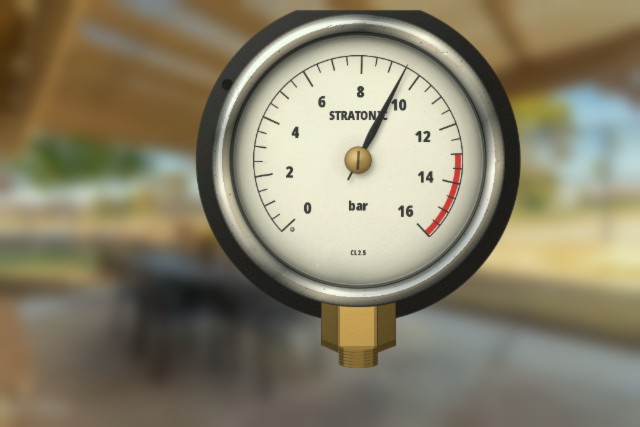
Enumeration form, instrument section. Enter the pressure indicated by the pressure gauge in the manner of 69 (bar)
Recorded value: 9.5 (bar)
